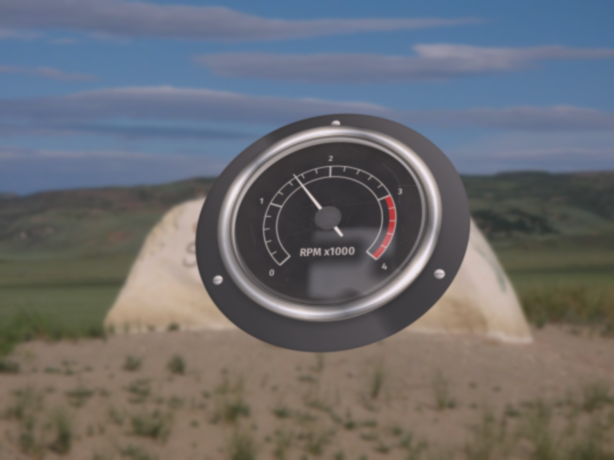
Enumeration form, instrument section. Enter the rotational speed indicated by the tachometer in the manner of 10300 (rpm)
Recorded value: 1500 (rpm)
